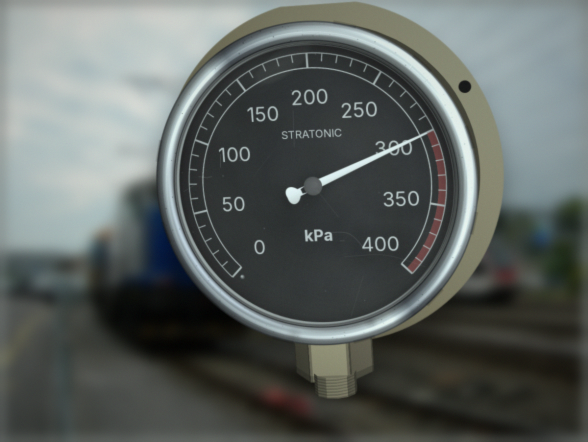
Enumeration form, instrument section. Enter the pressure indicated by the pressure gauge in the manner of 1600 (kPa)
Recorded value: 300 (kPa)
